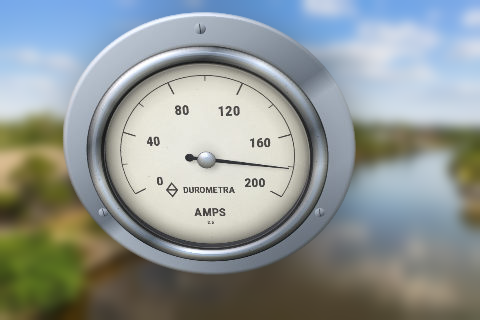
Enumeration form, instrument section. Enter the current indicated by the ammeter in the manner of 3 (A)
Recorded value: 180 (A)
